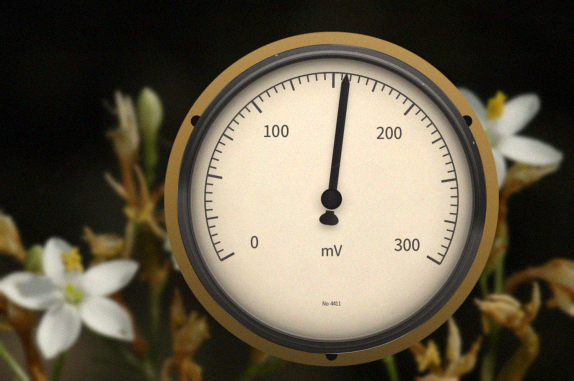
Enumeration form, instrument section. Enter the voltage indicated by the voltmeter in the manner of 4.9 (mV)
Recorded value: 157.5 (mV)
